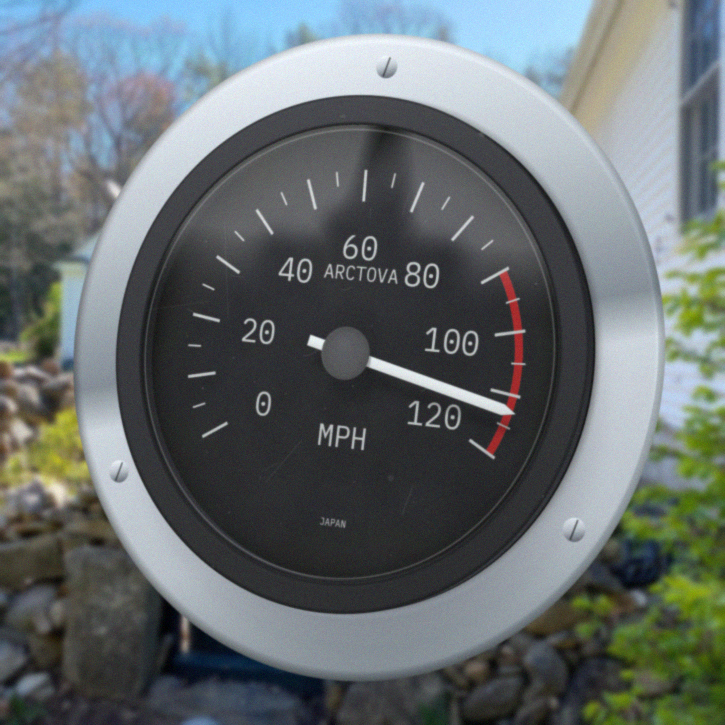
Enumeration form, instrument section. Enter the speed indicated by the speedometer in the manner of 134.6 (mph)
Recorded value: 112.5 (mph)
